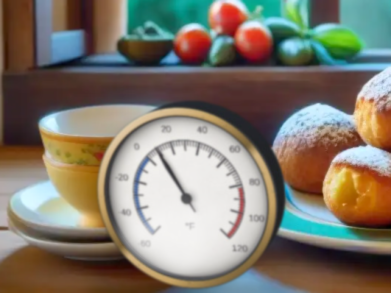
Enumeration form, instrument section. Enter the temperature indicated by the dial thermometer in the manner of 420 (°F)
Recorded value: 10 (°F)
